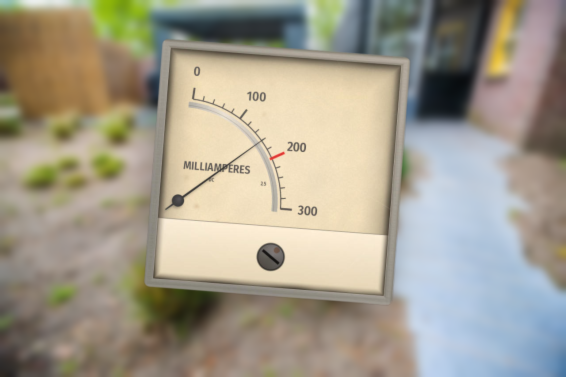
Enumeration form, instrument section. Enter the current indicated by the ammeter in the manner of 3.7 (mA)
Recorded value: 160 (mA)
